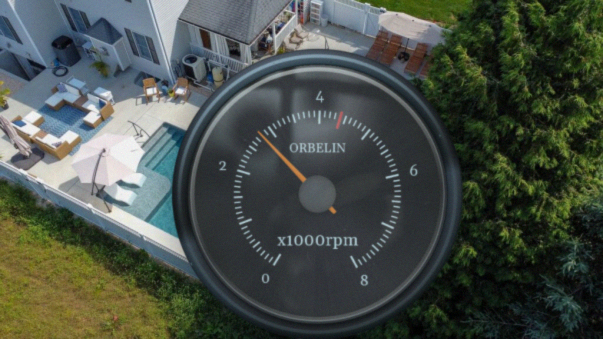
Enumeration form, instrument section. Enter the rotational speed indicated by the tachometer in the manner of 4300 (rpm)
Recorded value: 2800 (rpm)
